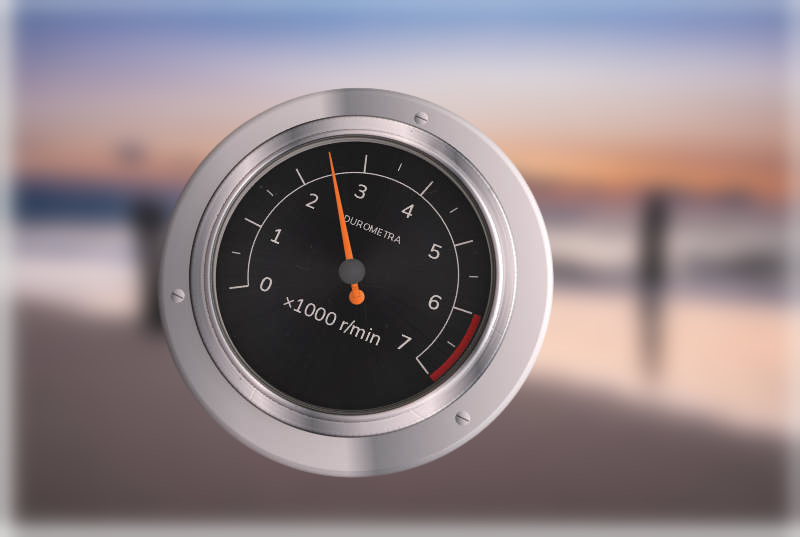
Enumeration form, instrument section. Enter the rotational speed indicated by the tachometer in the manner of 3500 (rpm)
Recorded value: 2500 (rpm)
